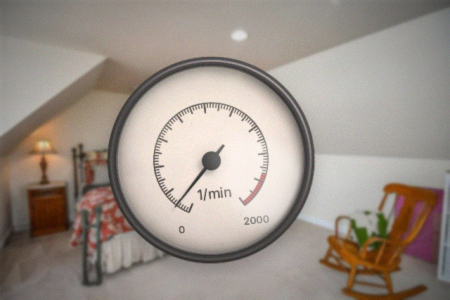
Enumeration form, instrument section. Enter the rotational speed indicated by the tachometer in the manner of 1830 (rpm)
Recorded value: 100 (rpm)
